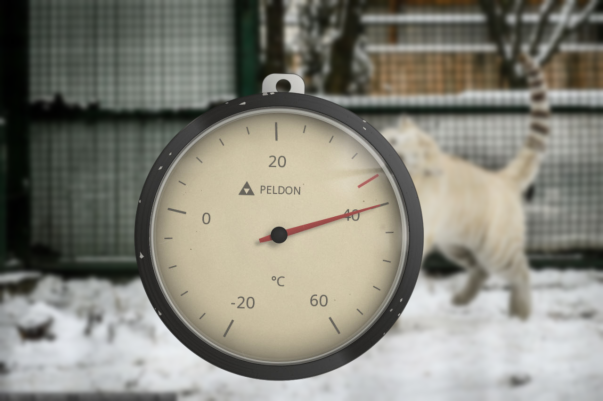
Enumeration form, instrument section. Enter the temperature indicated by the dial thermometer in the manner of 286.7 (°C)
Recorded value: 40 (°C)
